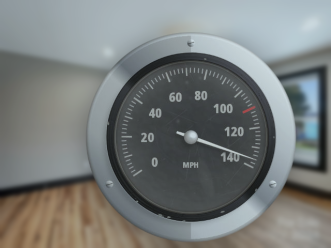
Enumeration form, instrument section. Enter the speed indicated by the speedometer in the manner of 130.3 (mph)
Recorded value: 136 (mph)
